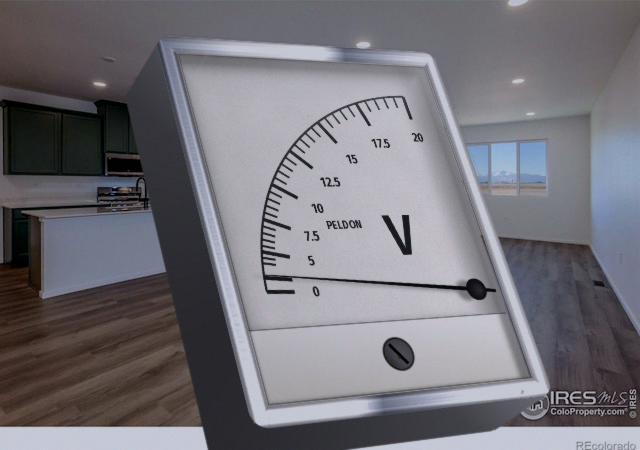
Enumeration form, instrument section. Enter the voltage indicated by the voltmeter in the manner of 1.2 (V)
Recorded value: 2.5 (V)
